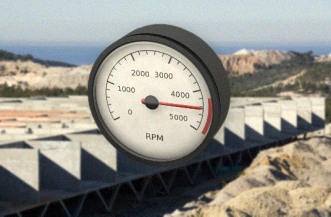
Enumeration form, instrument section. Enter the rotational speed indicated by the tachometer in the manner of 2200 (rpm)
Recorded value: 4400 (rpm)
